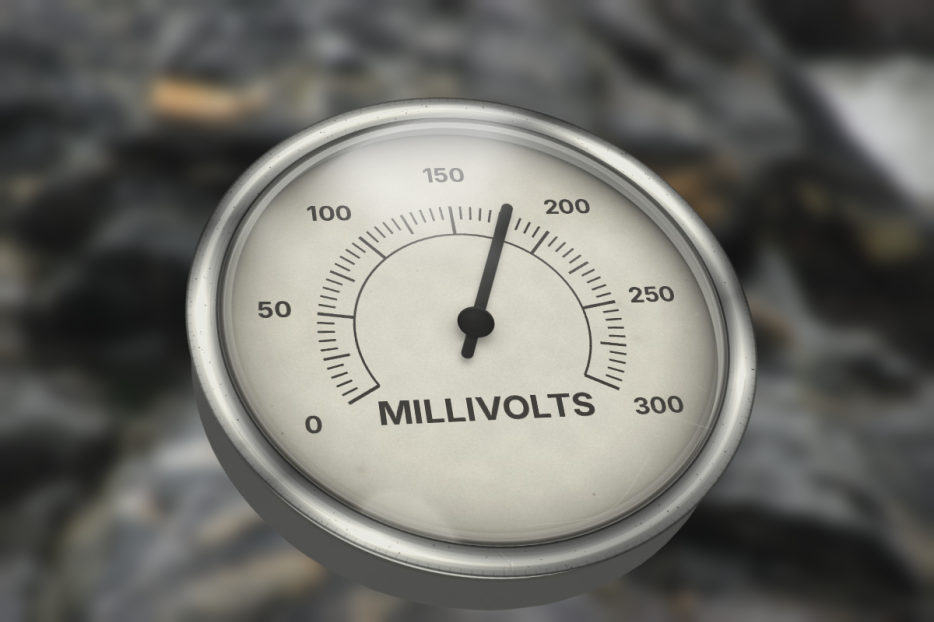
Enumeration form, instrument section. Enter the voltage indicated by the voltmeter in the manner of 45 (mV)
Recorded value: 177.5 (mV)
